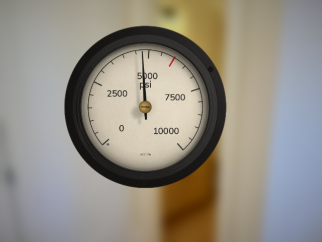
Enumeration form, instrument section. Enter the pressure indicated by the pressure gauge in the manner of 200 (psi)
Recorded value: 4750 (psi)
